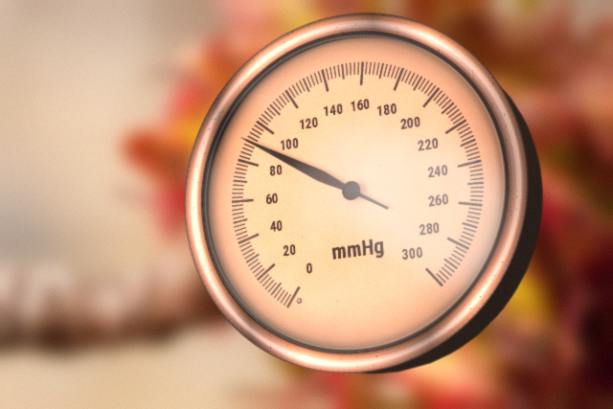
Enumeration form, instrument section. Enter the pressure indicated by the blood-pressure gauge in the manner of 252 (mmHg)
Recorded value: 90 (mmHg)
